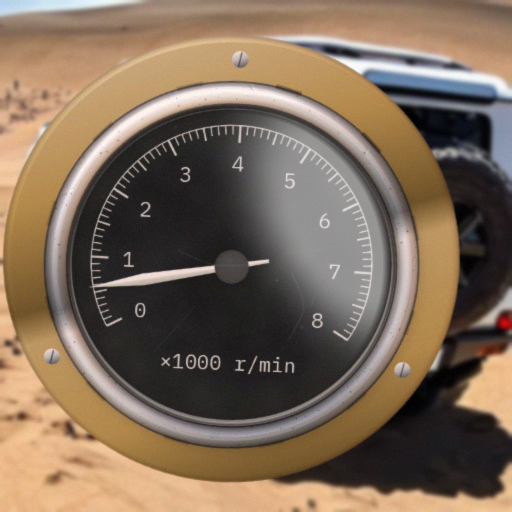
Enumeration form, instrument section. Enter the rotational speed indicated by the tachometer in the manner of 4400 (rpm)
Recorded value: 600 (rpm)
